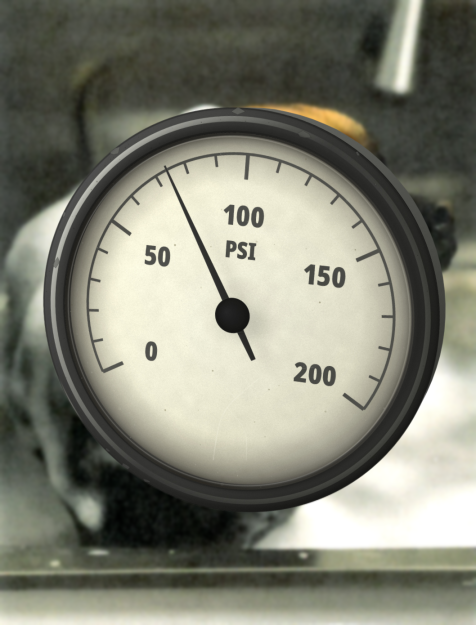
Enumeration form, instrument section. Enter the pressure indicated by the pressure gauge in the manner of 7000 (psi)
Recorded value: 75 (psi)
